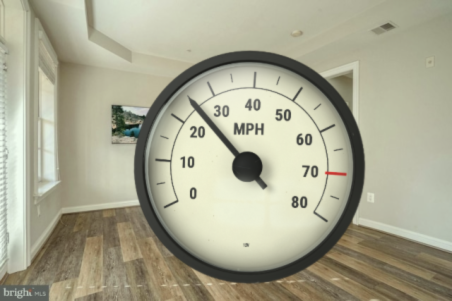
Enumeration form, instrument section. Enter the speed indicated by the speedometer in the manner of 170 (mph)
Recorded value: 25 (mph)
